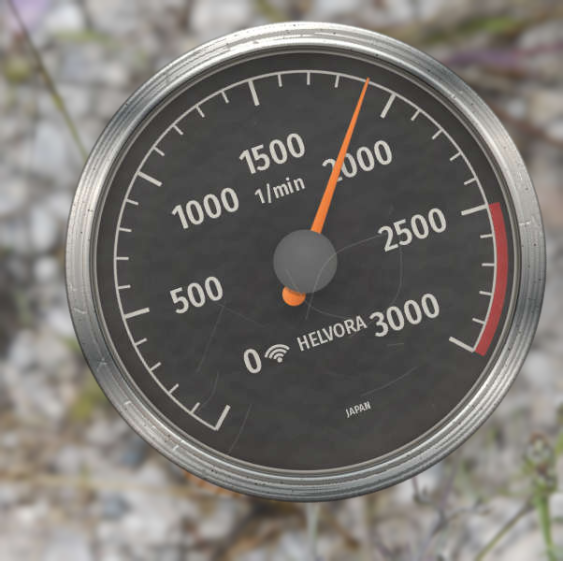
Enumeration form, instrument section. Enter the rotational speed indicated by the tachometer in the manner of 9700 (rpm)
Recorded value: 1900 (rpm)
